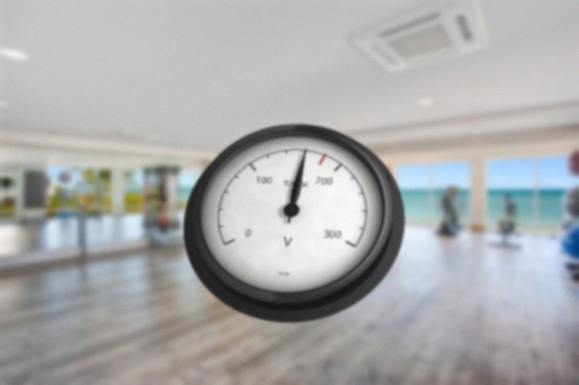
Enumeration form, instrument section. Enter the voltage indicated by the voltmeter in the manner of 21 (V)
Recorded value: 160 (V)
